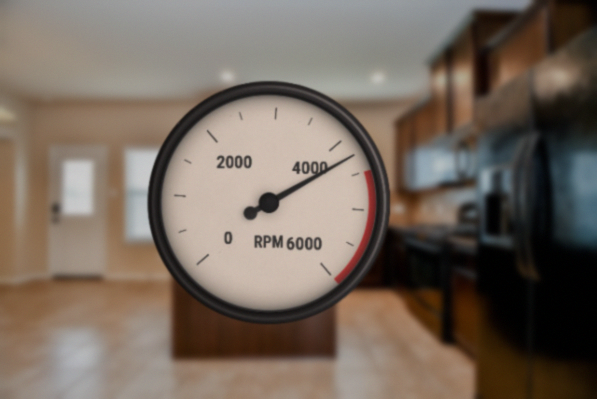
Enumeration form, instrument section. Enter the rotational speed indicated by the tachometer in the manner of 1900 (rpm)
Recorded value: 4250 (rpm)
